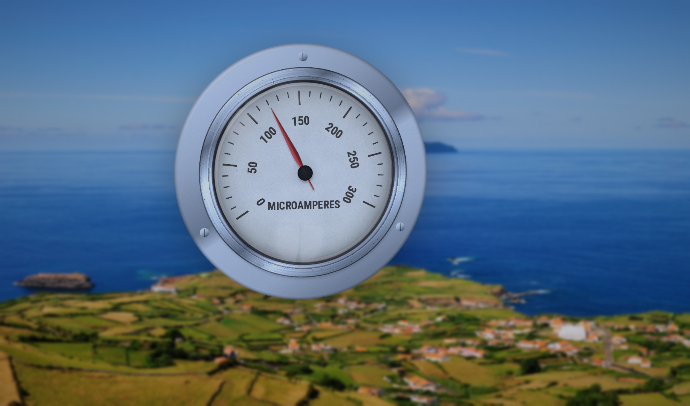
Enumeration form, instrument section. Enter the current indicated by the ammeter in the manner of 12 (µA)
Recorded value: 120 (µA)
